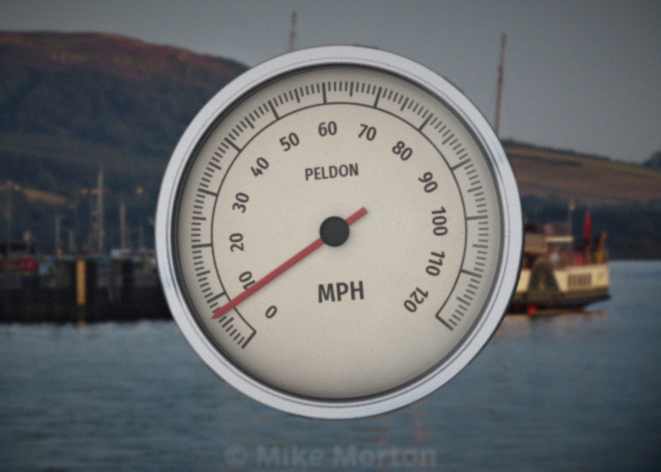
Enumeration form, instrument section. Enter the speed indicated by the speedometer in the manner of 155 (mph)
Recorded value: 7 (mph)
